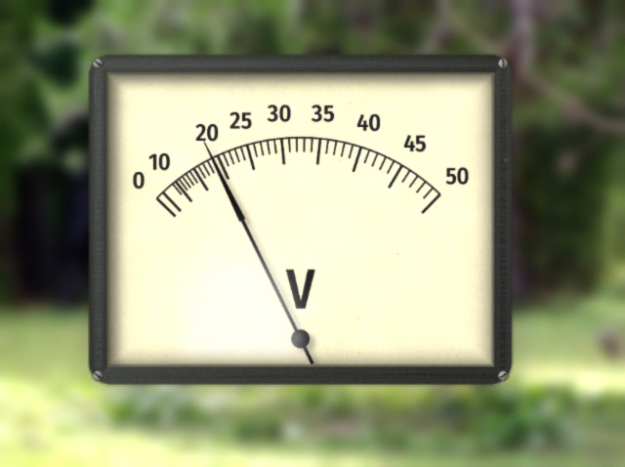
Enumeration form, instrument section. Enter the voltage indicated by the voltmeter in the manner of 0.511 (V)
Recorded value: 19 (V)
